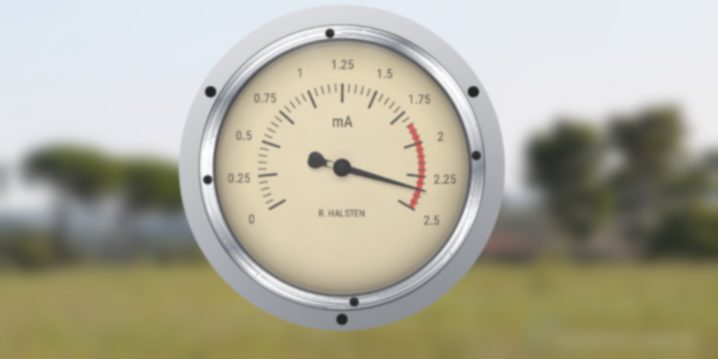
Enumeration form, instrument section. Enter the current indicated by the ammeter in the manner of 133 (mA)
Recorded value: 2.35 (mA)
